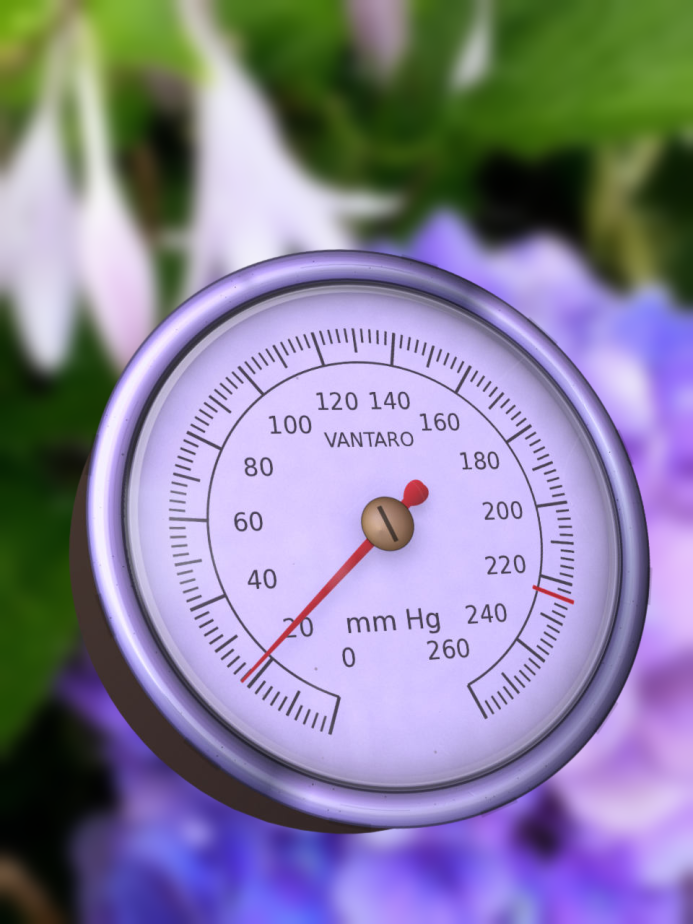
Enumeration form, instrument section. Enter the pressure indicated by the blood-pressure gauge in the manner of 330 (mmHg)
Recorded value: 22 (mmHg)
